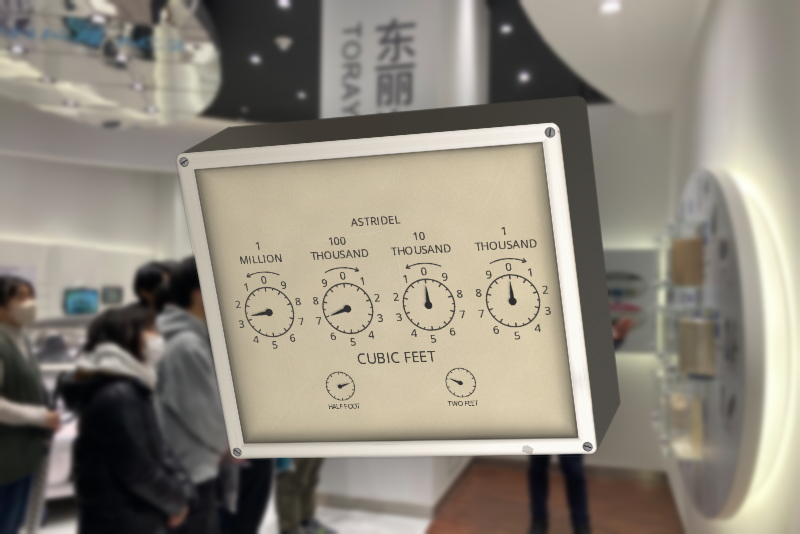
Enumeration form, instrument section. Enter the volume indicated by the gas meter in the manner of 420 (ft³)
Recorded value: 270000 (ft³)
